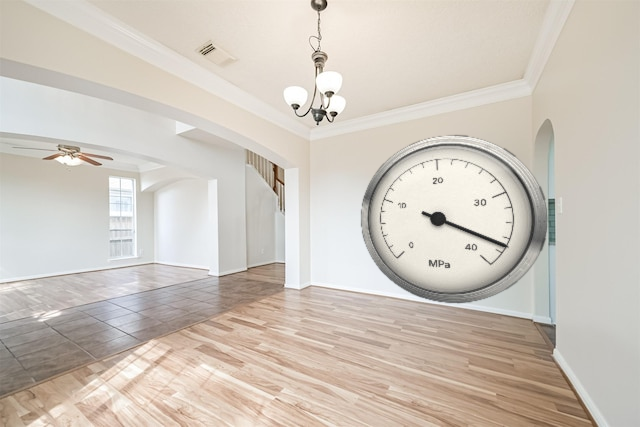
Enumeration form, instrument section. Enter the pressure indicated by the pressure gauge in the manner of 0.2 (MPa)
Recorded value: 37 (MPa)
